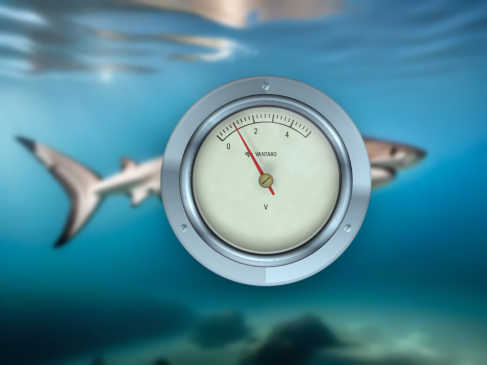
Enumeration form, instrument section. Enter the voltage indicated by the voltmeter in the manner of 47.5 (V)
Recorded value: 1 (V)
